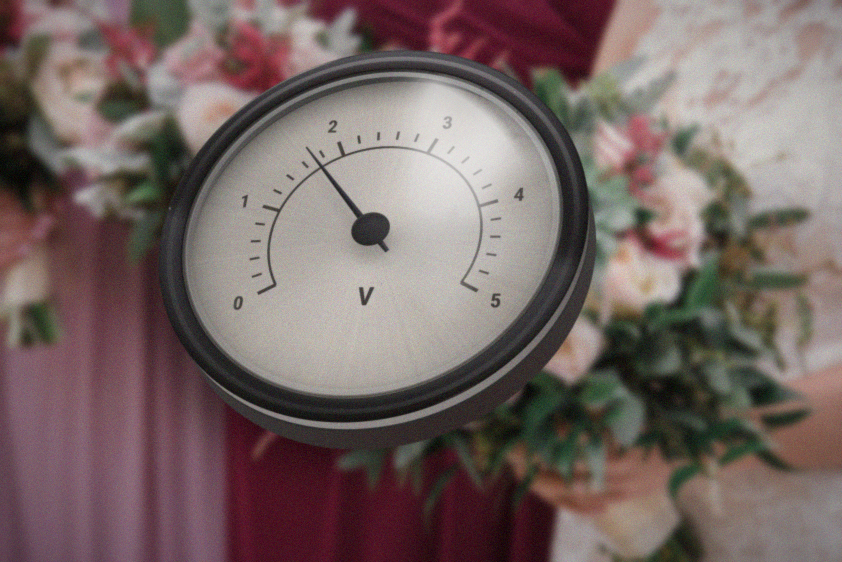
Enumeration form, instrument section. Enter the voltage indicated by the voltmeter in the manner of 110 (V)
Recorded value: 1.7 (V)
